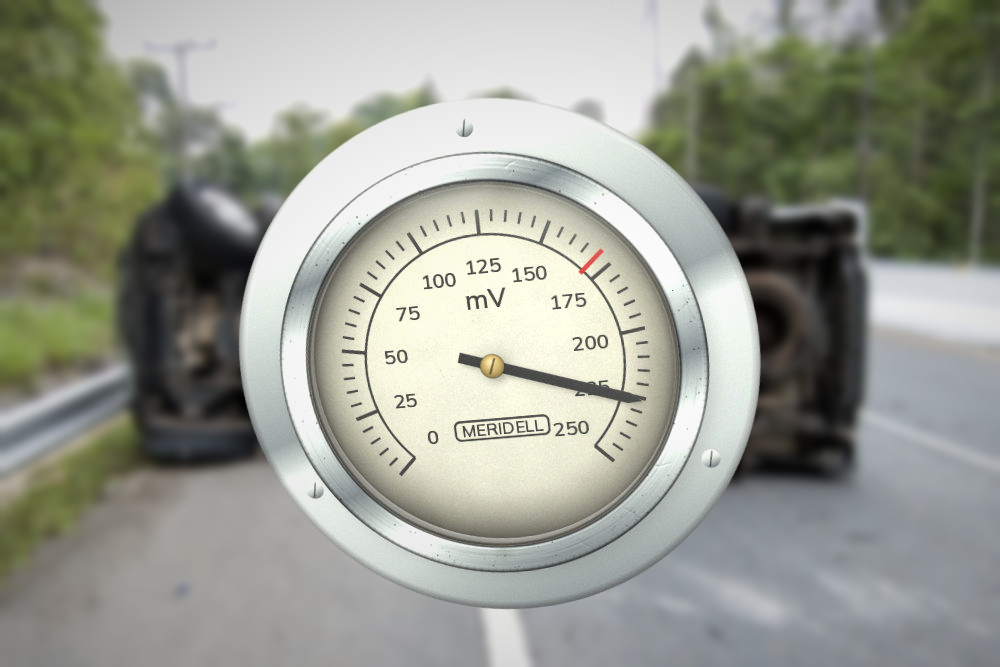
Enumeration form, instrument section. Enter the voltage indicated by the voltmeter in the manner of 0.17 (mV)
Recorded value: 225 (mV)
